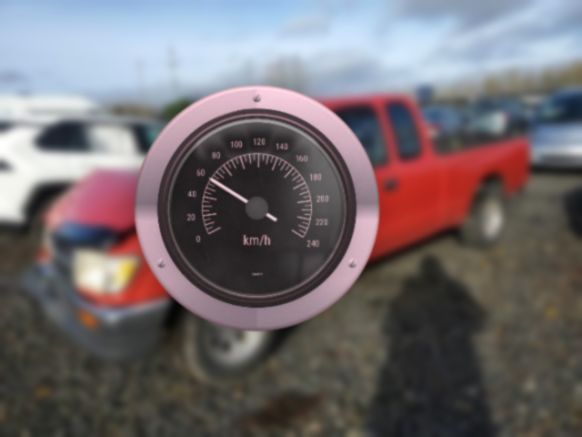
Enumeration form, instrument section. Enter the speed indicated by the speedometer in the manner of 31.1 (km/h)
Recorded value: 60 (km/h)
